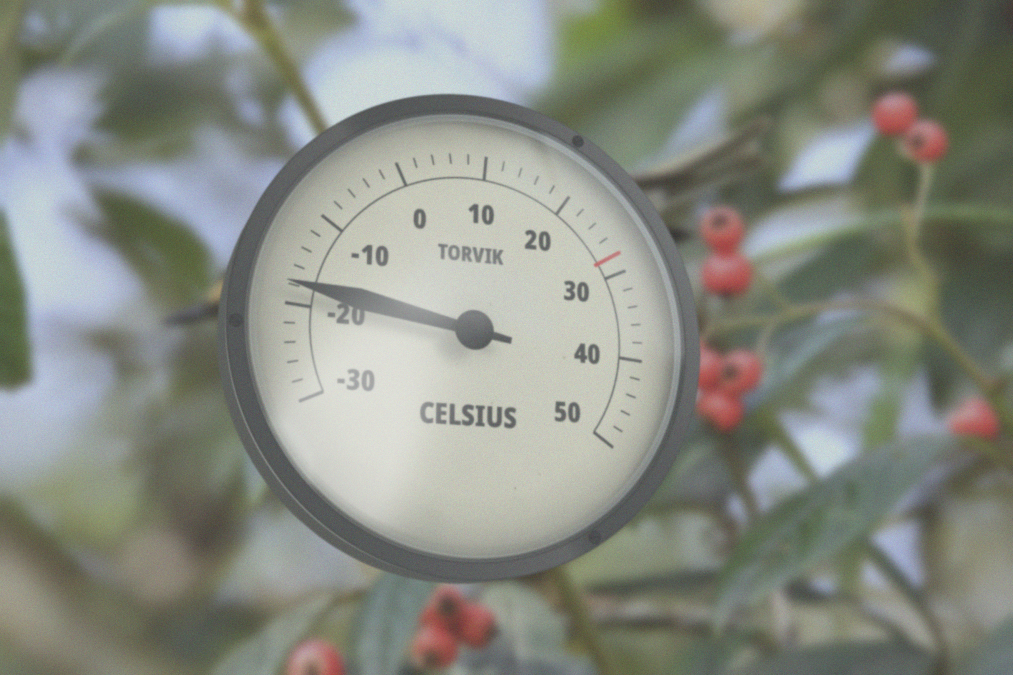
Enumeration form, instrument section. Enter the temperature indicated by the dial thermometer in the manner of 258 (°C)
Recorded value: -18 (°C)
